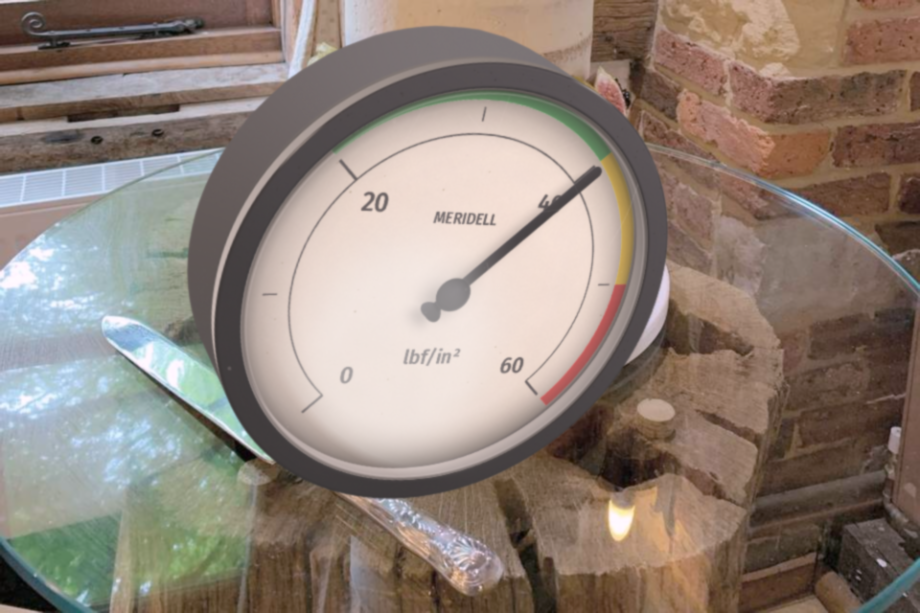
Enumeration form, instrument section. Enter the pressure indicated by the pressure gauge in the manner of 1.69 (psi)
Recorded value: 40 (psi)
